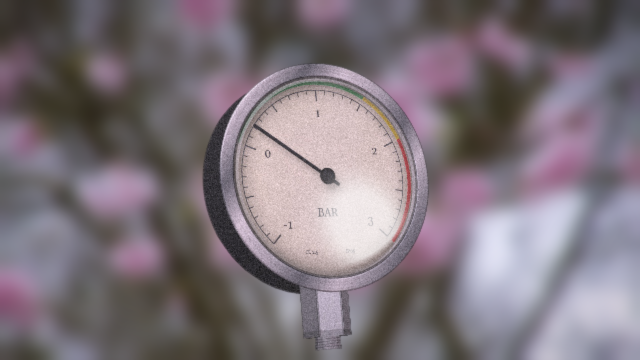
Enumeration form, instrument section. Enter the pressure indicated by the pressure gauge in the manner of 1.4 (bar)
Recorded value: 0.2 (bar)
